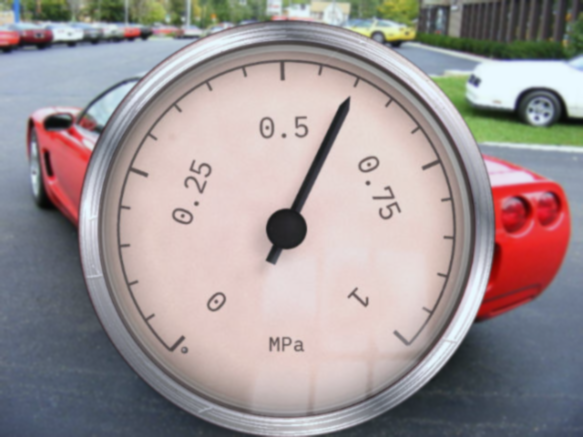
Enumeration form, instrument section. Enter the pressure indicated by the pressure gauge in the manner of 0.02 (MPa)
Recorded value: 0.6 (MPa)
